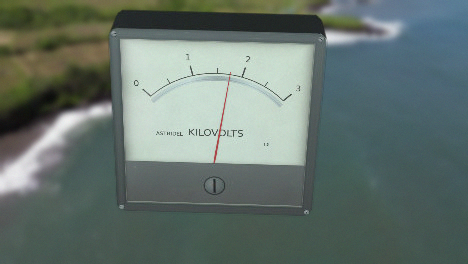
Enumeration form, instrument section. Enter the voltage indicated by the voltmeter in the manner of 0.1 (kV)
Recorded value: 1.75 (kV)
